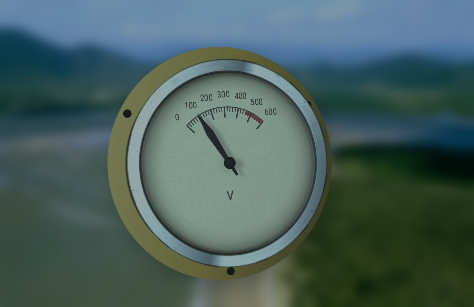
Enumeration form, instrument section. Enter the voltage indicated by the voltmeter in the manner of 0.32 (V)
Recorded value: 100 (V)
